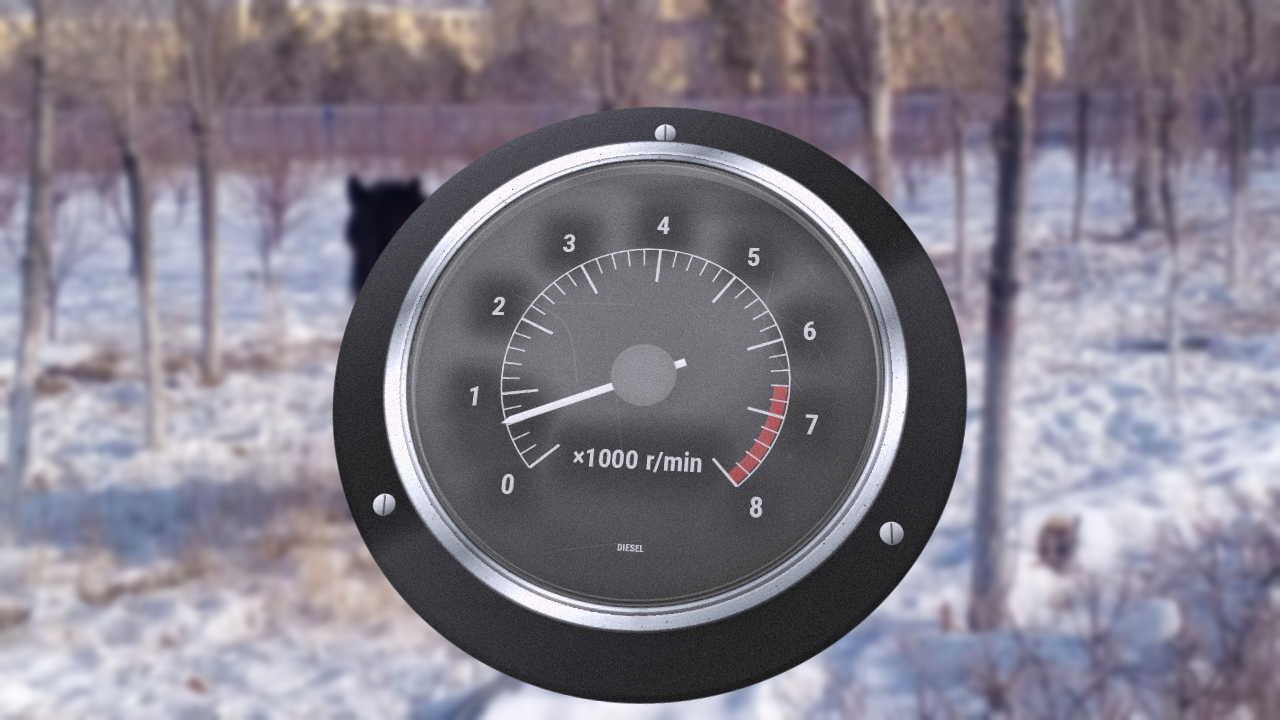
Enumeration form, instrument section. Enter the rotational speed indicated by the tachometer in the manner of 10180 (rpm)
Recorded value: 600 (rpm)
